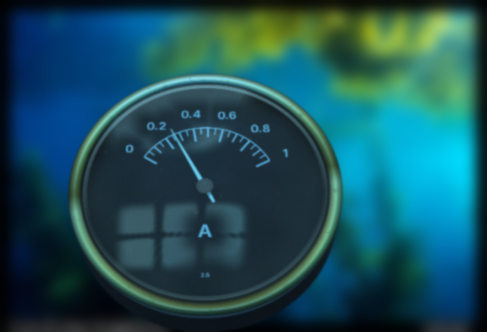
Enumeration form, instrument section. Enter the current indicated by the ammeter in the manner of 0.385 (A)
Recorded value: 0.25 (A)
